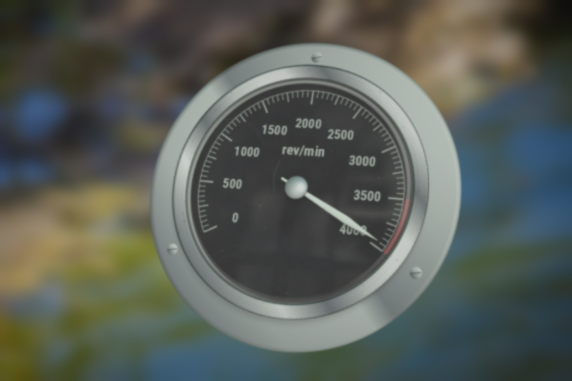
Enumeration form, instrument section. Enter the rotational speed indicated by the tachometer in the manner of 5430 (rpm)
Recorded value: 3950 (rpm)
